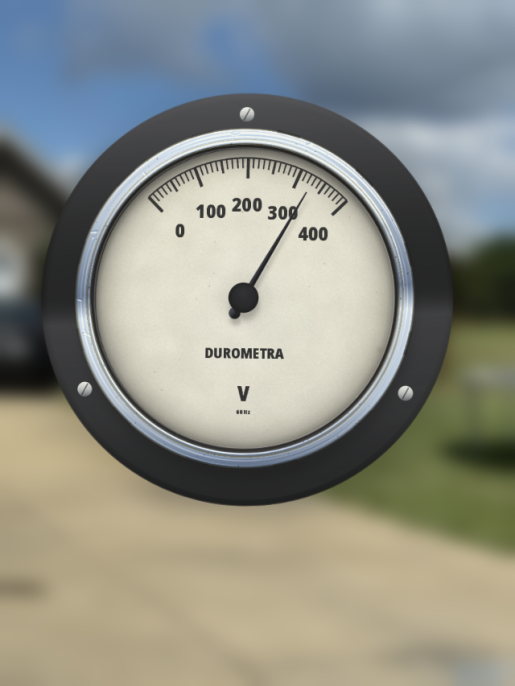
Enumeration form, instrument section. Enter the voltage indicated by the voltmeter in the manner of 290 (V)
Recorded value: 330 (V)
